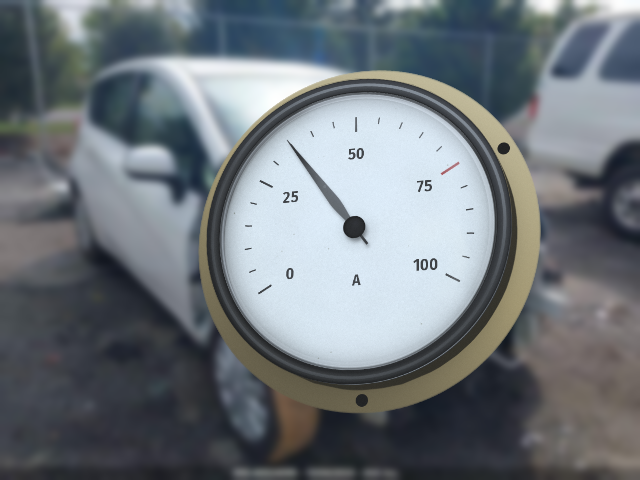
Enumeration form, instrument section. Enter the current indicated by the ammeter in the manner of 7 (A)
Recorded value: 35 (A)
